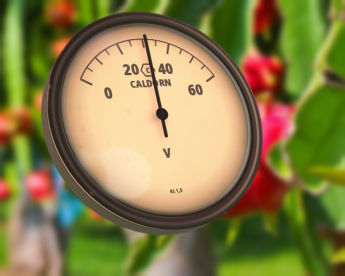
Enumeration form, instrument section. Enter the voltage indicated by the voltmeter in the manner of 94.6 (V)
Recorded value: 30 (V)
